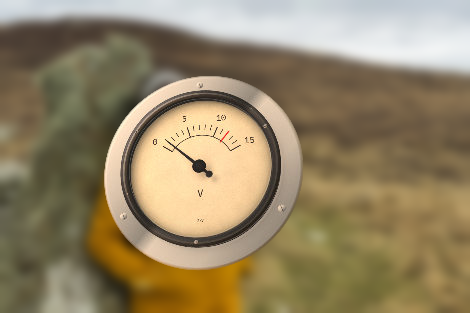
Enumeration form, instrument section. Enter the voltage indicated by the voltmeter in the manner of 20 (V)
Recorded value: 1 (V)
